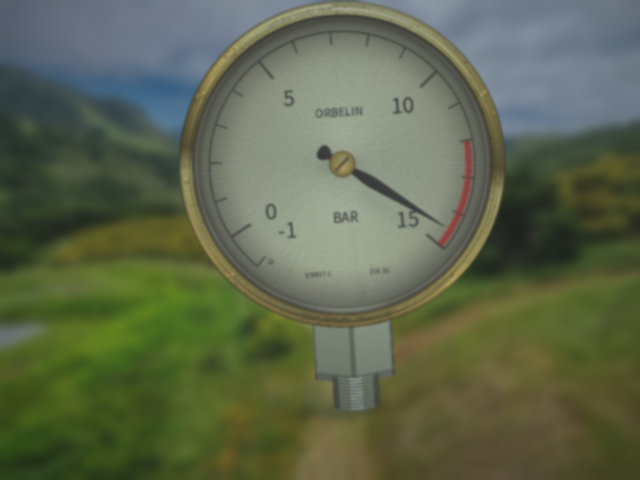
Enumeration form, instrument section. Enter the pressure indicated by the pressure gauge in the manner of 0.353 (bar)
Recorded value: 14.5 (bar)
